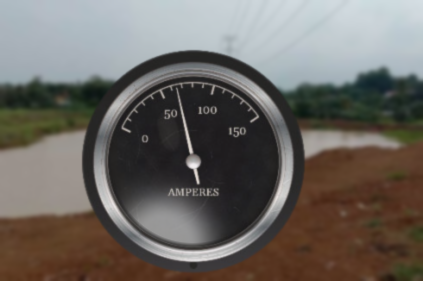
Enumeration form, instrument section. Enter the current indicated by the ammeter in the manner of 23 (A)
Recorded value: 65 (A)
